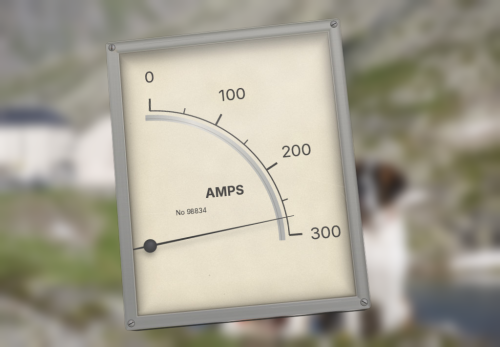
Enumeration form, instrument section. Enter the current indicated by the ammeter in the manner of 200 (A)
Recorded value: 275 (A)
